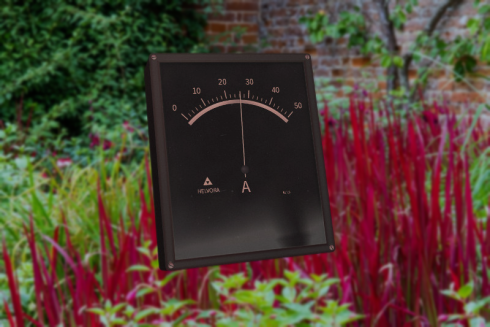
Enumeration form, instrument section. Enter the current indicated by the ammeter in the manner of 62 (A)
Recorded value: 26 (A)
